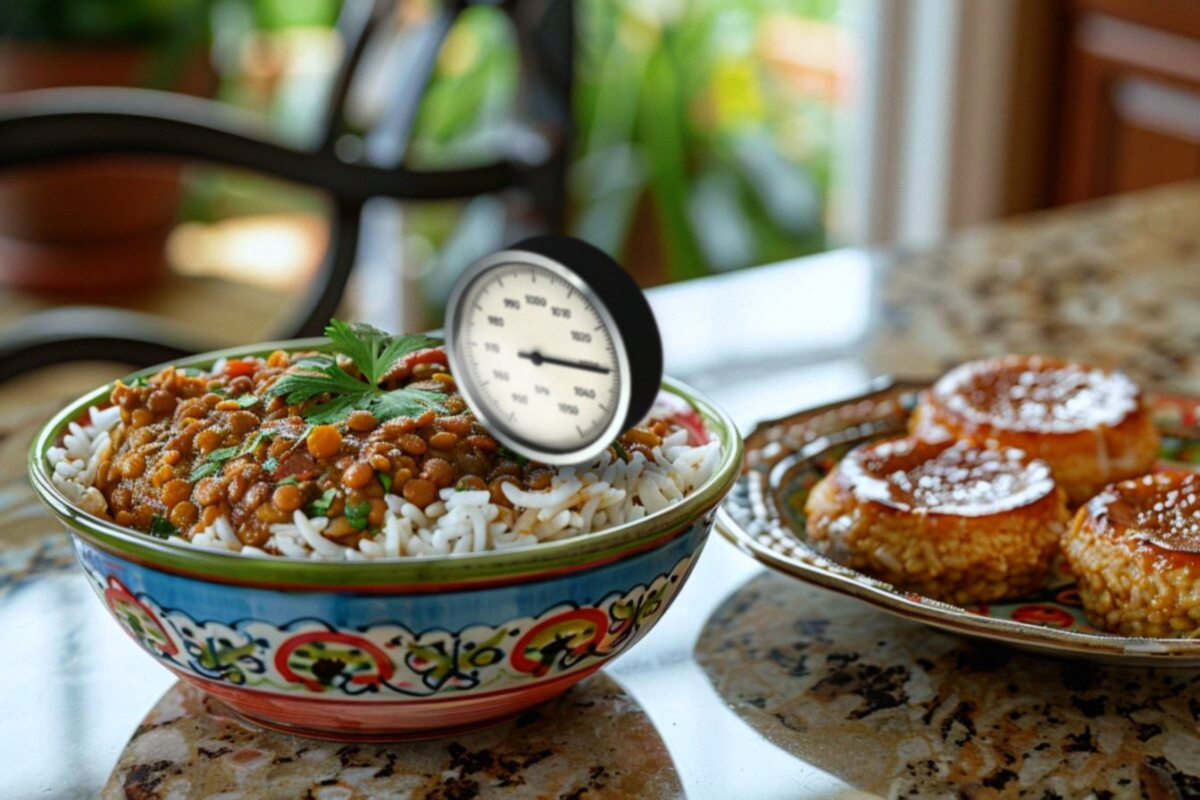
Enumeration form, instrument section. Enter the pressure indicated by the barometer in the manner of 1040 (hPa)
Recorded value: 1030 (hPa)
